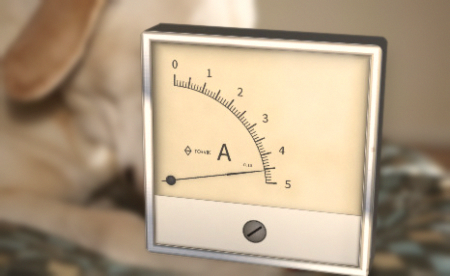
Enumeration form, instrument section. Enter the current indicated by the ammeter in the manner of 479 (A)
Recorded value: 4.5 (A)
